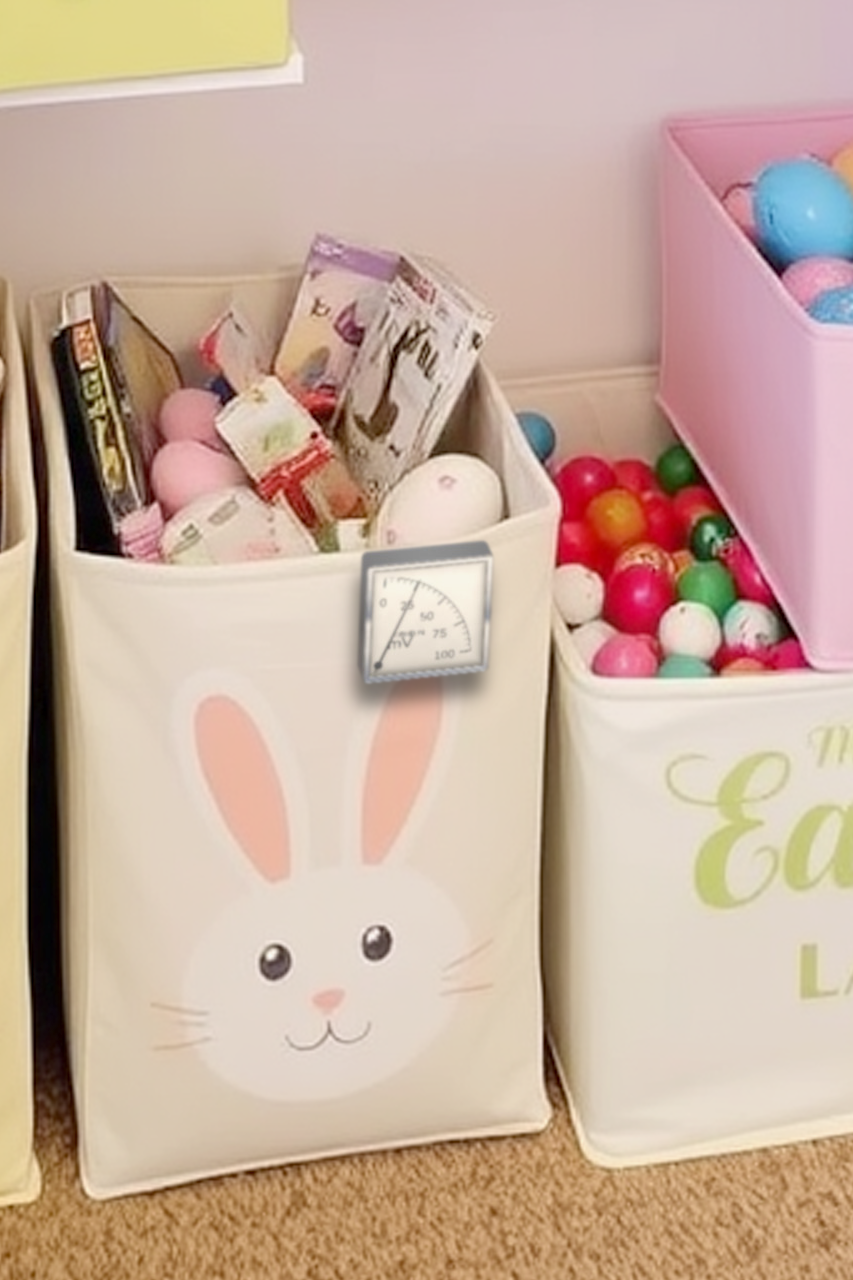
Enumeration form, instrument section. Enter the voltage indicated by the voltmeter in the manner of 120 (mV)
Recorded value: 25 (mV)
